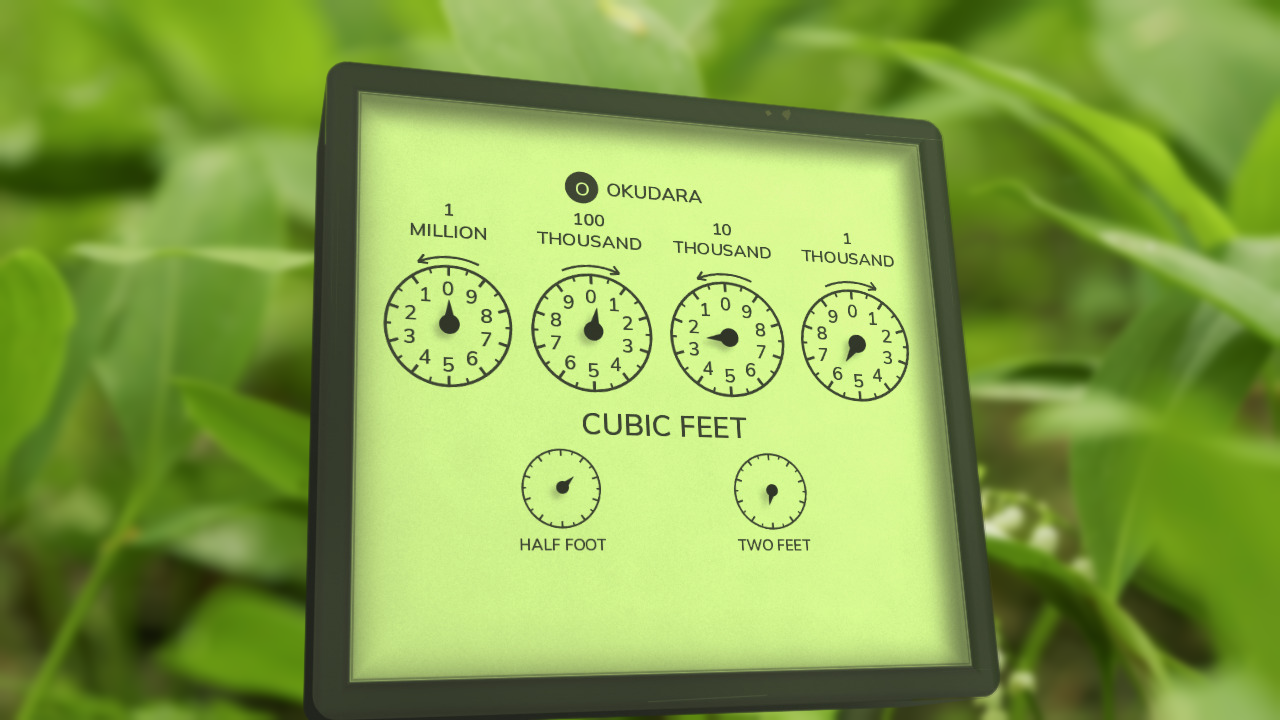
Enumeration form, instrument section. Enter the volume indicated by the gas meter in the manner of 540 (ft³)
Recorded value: 2600 (ft³)
